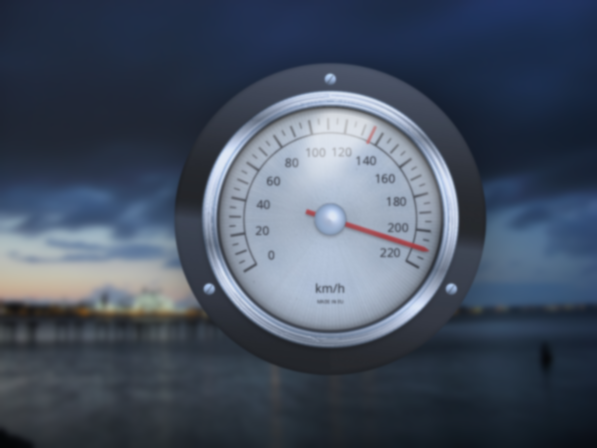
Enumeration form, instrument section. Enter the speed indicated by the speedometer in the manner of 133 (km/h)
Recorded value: 210 (km/h)
